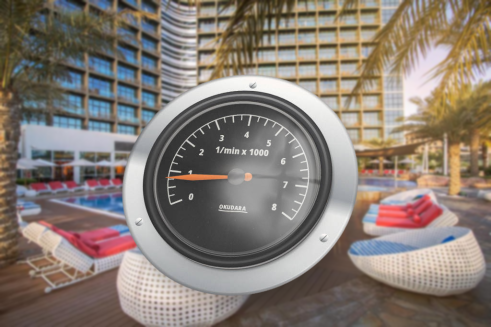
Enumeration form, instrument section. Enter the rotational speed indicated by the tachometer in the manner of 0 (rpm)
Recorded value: 750 (rpm)
